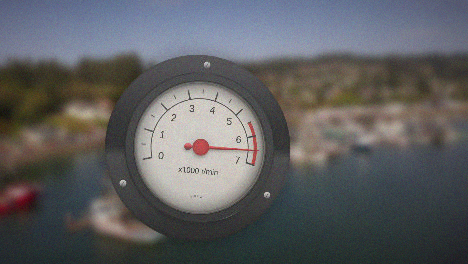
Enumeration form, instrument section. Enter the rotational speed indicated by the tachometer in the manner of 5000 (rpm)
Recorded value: 6500 (rpm)
